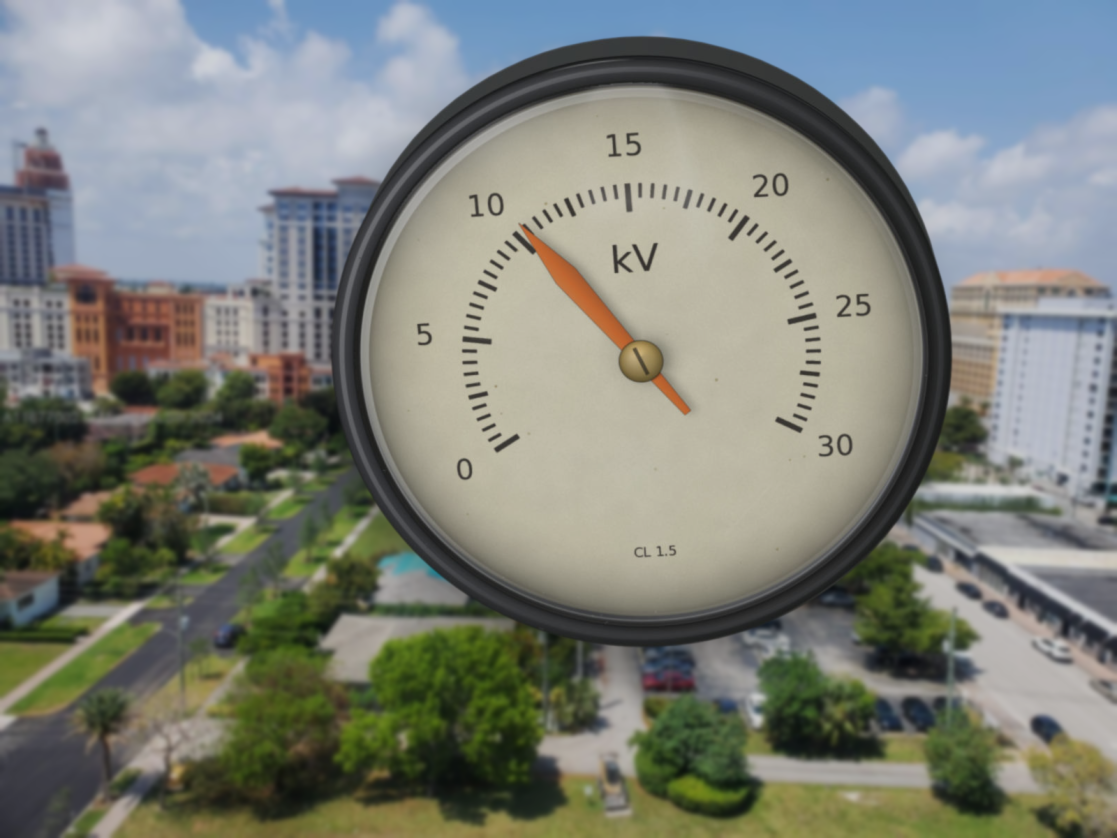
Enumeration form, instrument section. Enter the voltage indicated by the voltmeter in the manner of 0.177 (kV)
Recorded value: 10.5 (kV)
